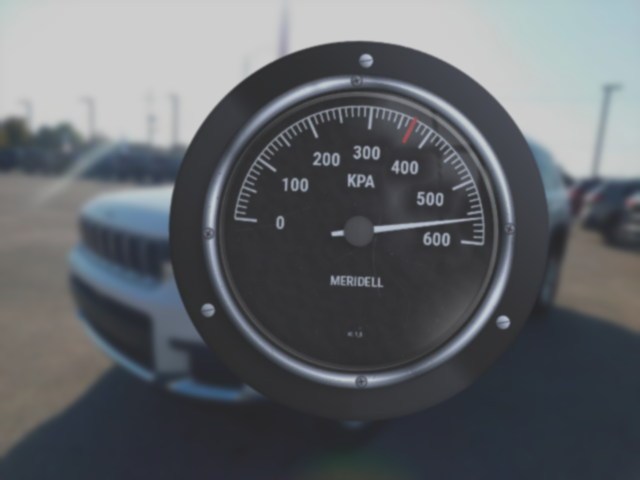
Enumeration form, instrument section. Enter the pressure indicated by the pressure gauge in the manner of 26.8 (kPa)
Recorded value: 560 (kPa)
